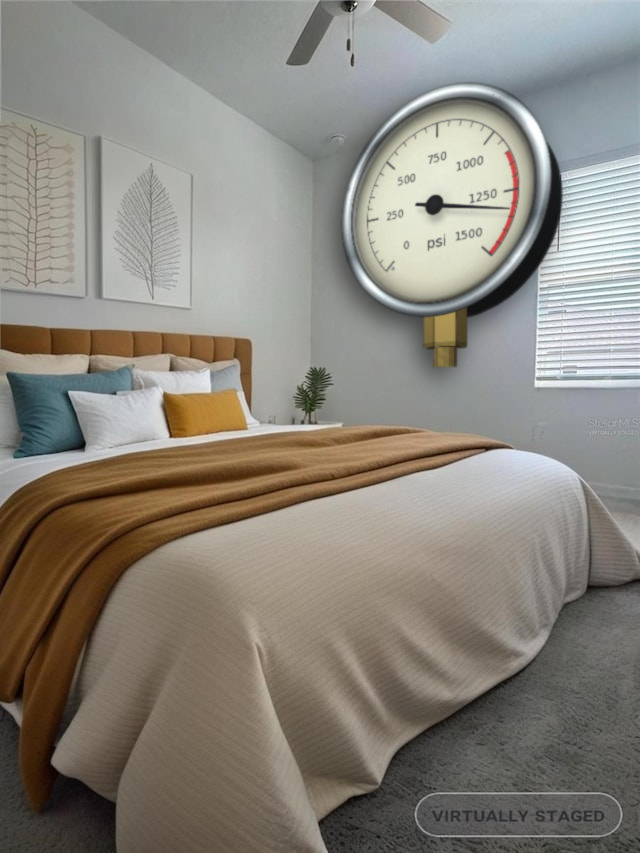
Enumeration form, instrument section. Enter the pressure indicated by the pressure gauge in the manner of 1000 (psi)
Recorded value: 1325 (psi)
